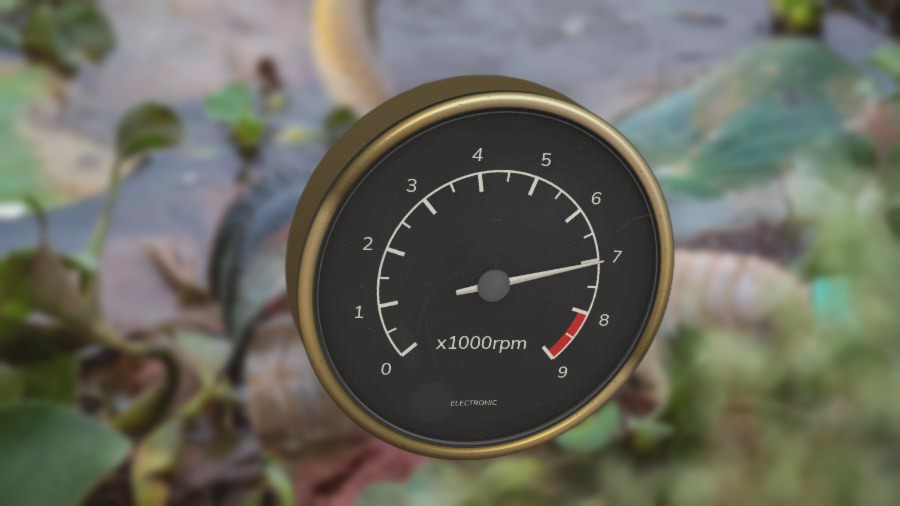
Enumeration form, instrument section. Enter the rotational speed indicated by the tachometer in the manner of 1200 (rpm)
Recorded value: 7000 (rpm)
